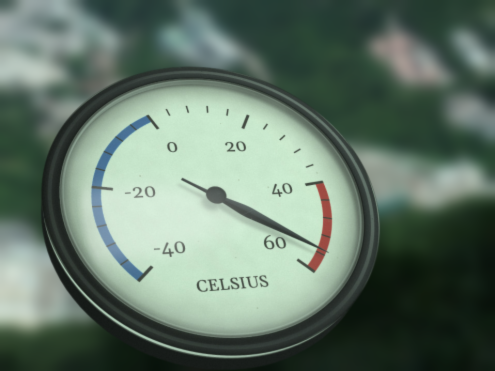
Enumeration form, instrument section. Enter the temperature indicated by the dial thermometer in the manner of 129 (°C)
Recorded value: 56 (°C)
